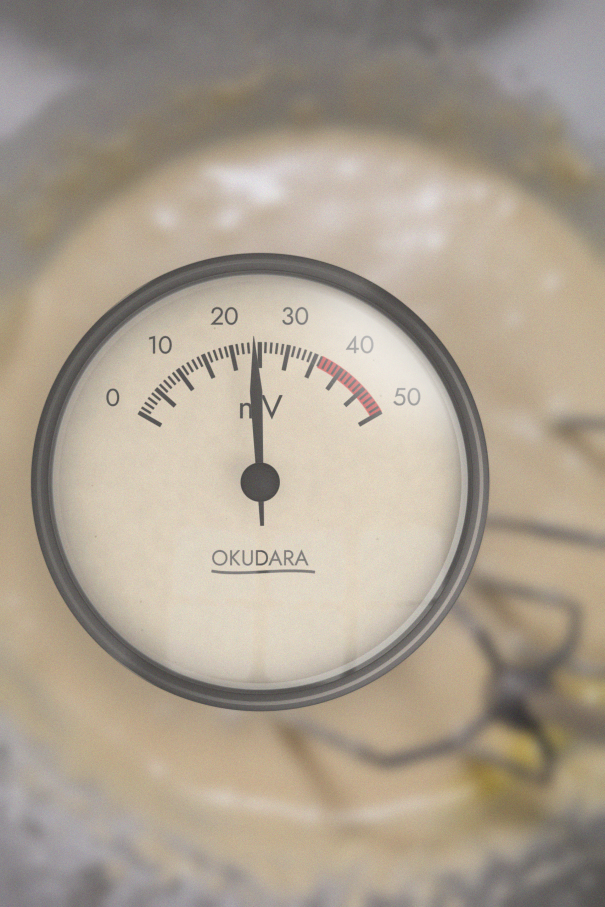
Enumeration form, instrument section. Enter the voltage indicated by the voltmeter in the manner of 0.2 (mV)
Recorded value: 24 (mV)
